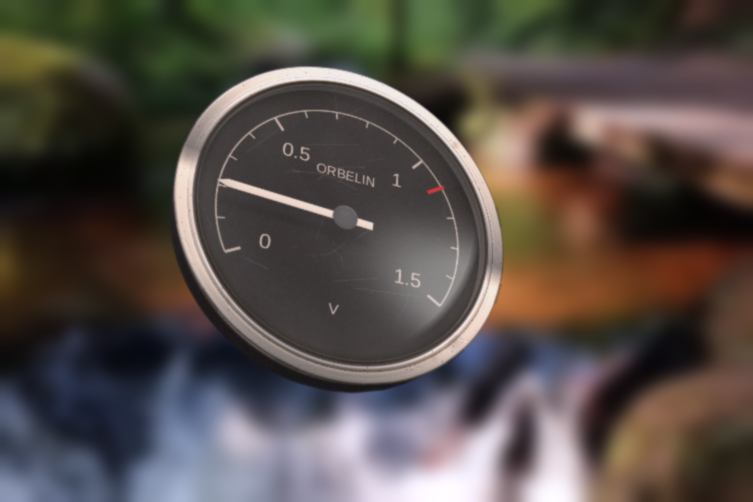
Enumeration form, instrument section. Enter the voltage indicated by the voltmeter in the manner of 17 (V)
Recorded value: 0.2 (V)
